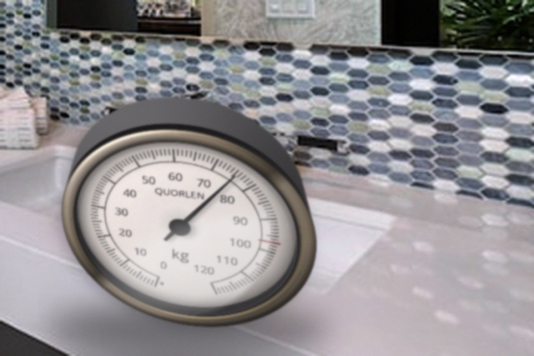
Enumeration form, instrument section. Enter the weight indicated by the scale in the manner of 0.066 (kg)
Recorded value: 75 (kg)
